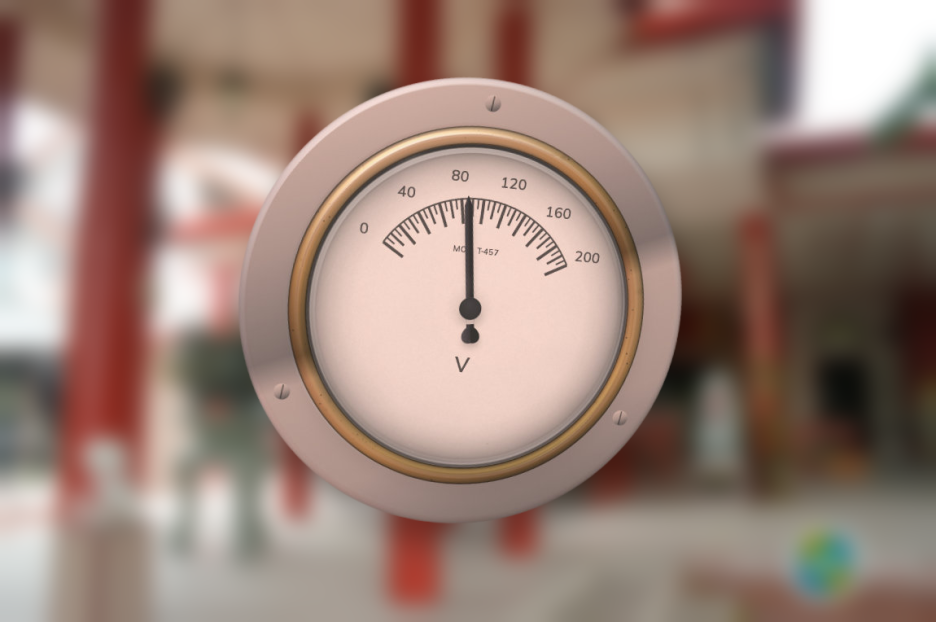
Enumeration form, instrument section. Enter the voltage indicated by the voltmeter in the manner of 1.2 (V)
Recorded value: 85 (V)
